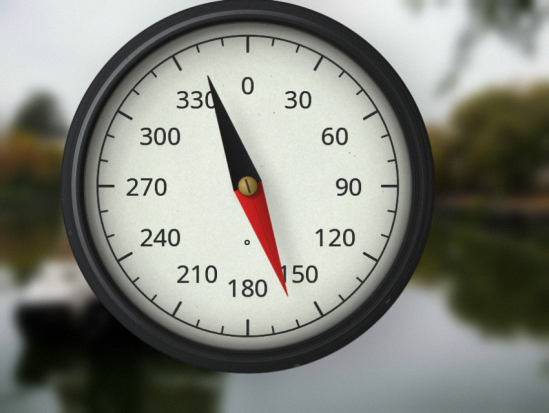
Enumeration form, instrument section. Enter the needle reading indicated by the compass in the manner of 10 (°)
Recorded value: 160 (°)
